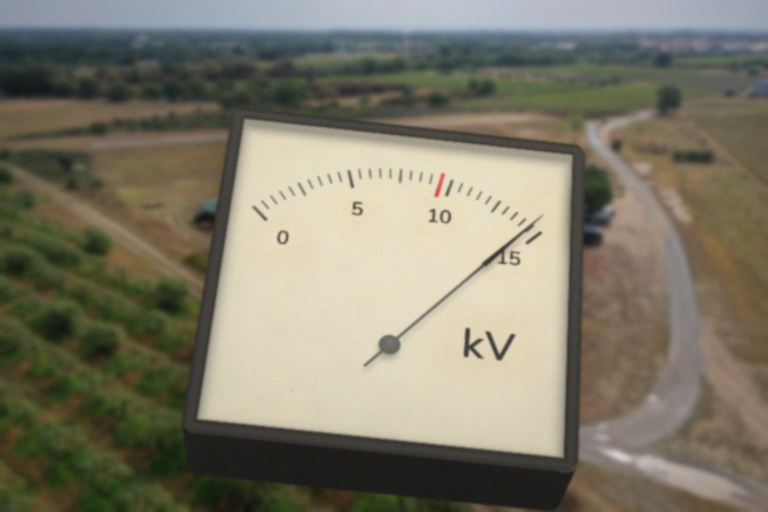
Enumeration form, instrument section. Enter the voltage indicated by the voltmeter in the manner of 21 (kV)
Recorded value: 14.5 (kV)
